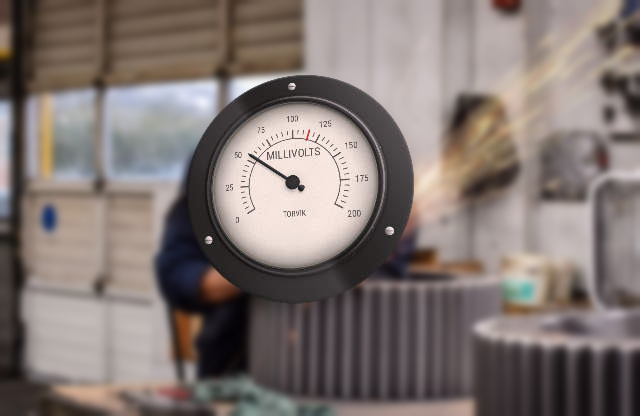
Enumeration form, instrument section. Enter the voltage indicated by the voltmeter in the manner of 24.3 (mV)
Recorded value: 55 (mV)
